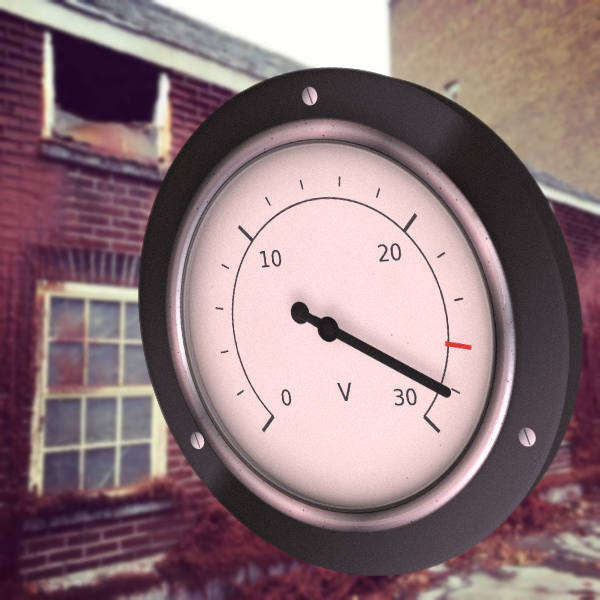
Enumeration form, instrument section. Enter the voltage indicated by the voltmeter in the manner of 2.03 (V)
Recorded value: 28 (V)
